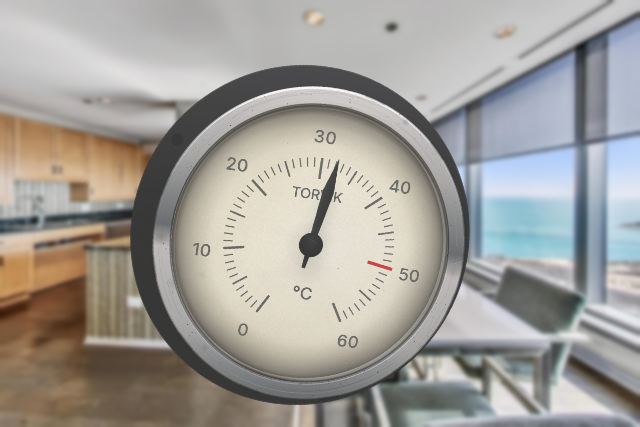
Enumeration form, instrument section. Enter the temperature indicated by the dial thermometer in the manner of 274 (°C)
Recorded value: 32 (°C)
